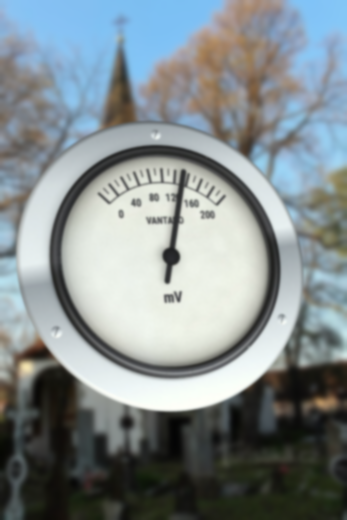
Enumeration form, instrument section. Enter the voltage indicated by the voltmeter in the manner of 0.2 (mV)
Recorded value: 130 (mV)
